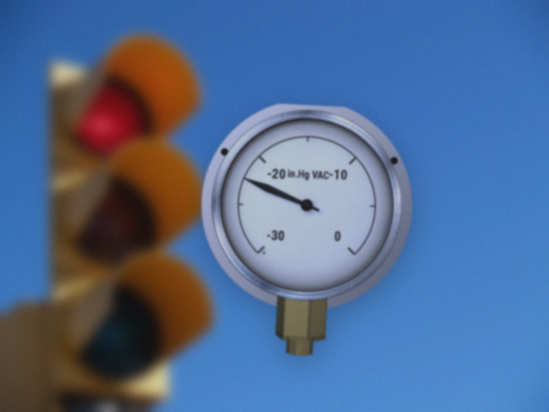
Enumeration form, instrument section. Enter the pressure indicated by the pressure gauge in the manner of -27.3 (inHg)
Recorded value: -22.5 (inHg)
